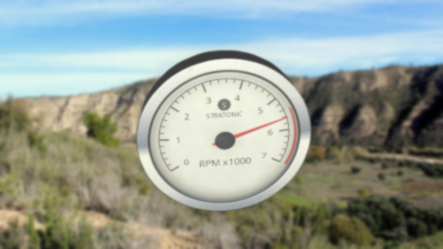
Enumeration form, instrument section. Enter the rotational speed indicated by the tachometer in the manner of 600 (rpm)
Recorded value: 5600 (rpm)
